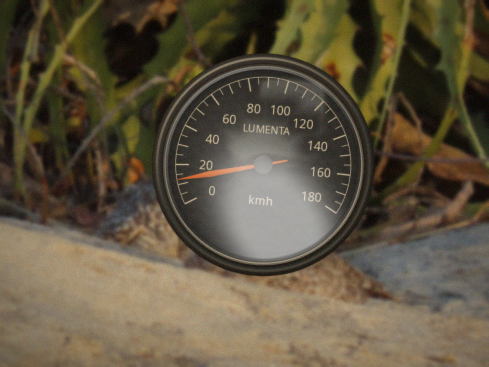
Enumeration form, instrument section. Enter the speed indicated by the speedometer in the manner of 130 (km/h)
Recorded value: 12.5 (km/h)
